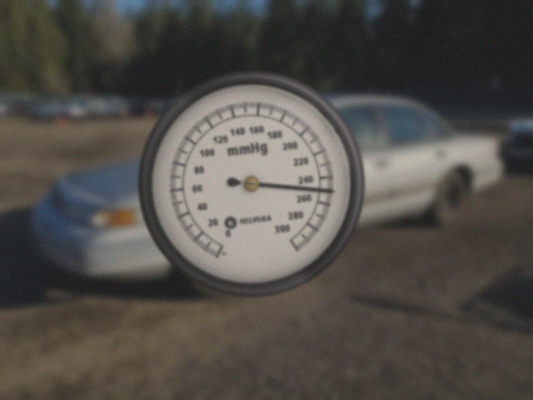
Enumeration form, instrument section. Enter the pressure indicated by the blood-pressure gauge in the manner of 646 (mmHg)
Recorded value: 250 (mmHg)
